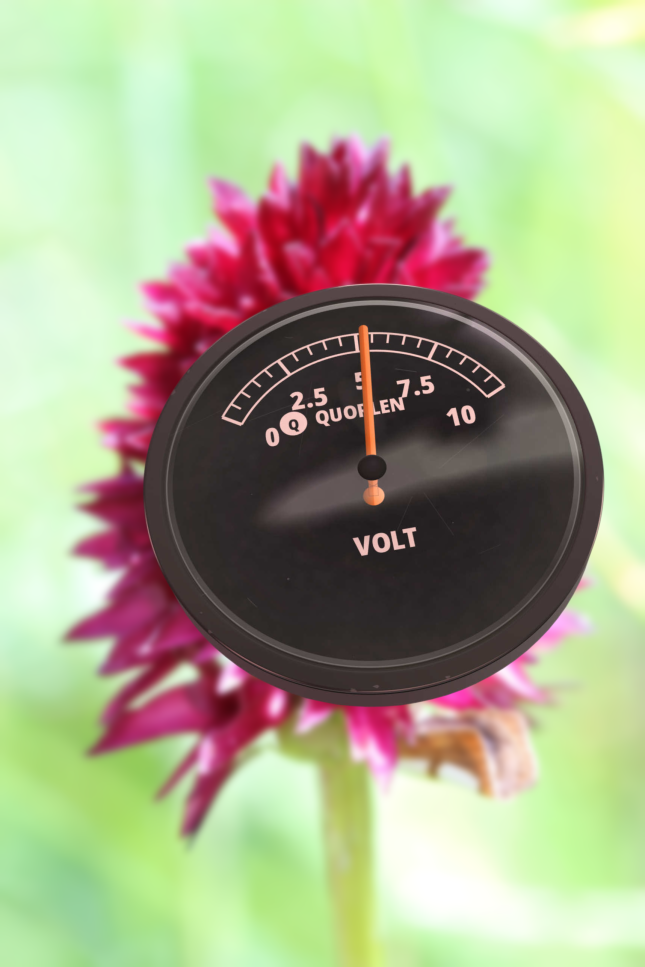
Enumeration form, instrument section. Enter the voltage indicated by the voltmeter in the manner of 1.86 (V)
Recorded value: 5.25 (V)
